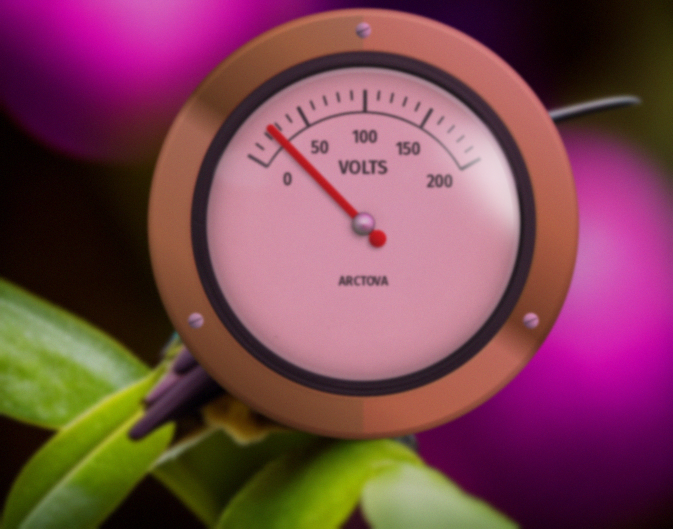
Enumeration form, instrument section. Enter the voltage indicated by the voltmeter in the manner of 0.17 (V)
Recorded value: 25 (V)
